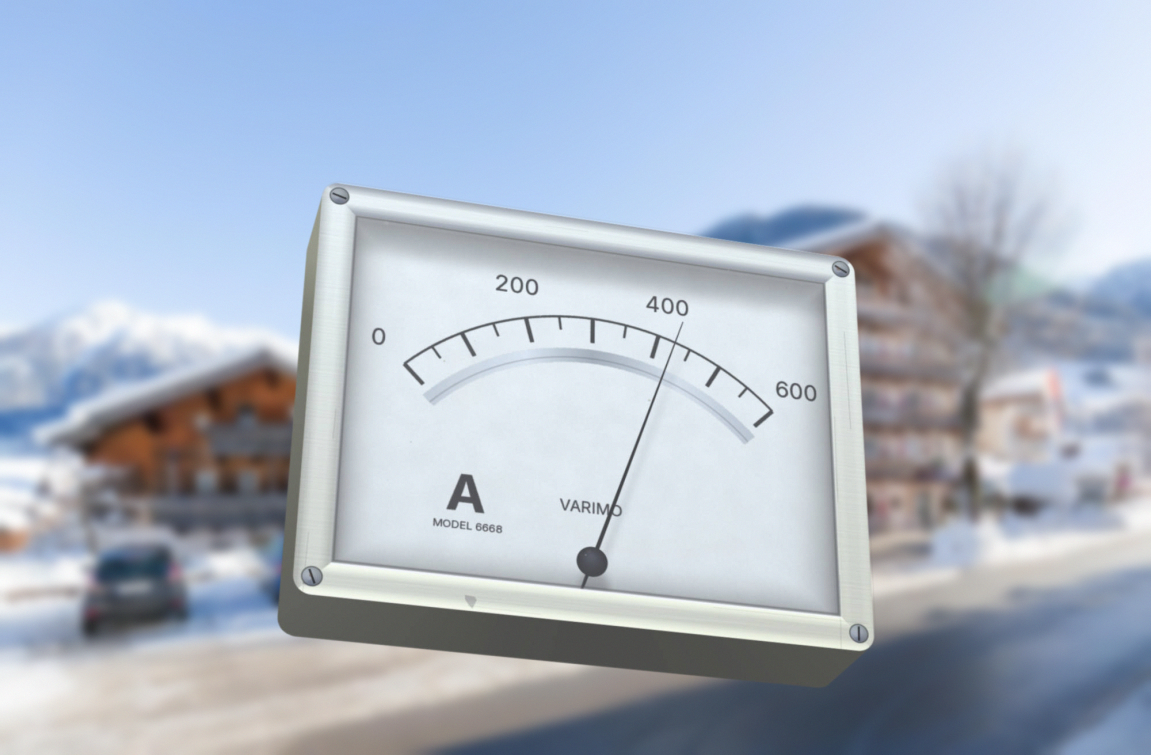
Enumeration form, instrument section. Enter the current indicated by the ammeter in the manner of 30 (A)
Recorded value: 425 (A)
